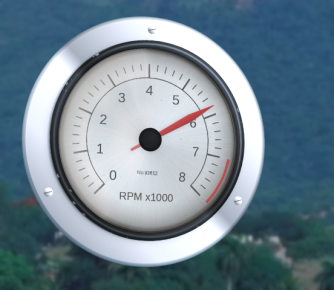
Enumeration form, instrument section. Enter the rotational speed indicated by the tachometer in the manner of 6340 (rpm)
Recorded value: 5800 (rpm)
